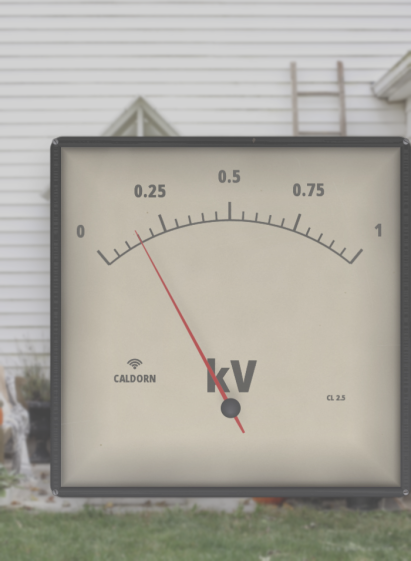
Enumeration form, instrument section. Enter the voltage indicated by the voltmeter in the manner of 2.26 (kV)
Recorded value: 0.15 (kV)
